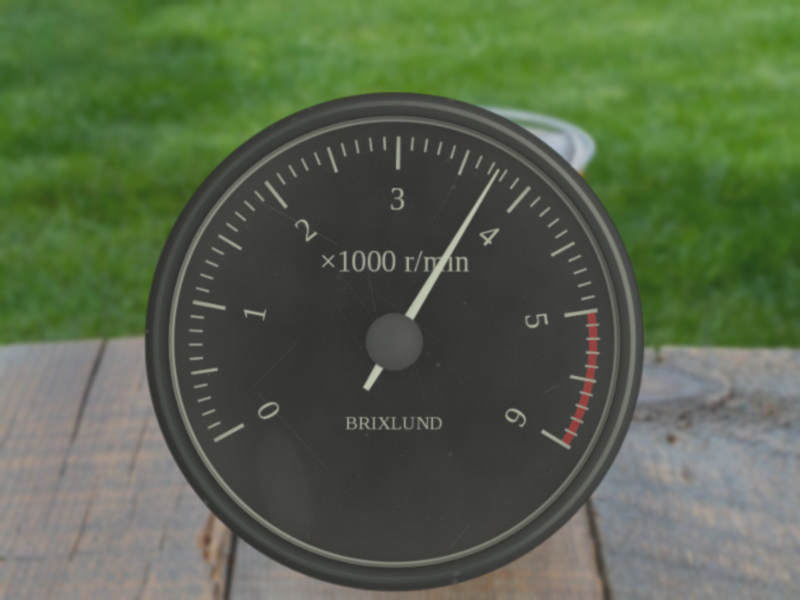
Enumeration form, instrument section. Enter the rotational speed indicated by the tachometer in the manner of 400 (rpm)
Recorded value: 3750 (rpm)
